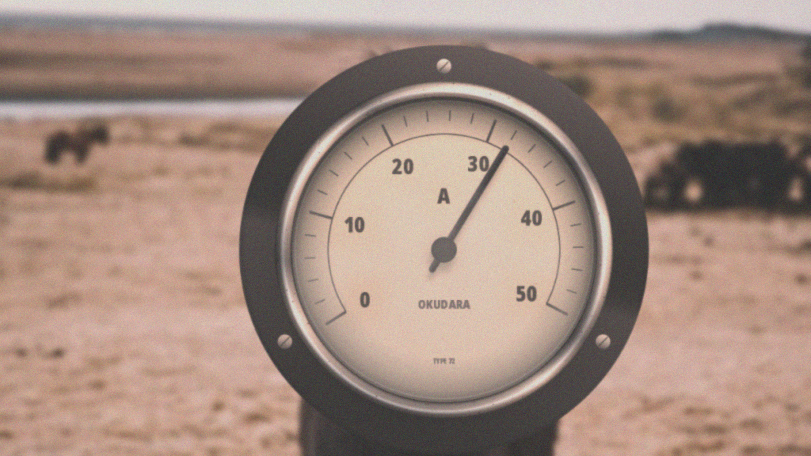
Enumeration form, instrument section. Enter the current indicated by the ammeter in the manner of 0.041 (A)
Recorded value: 32 (A)
